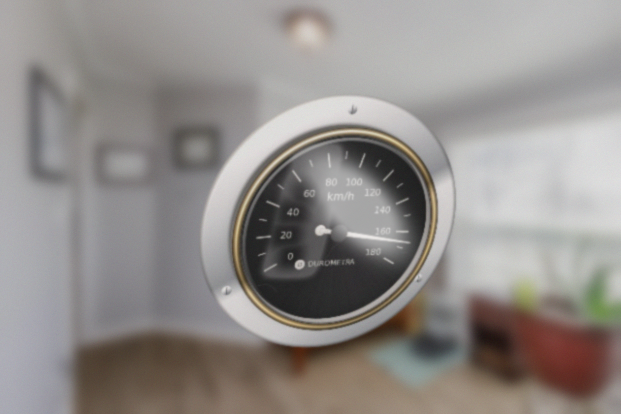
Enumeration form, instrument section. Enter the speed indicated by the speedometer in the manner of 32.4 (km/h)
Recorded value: 165 (km/h)
